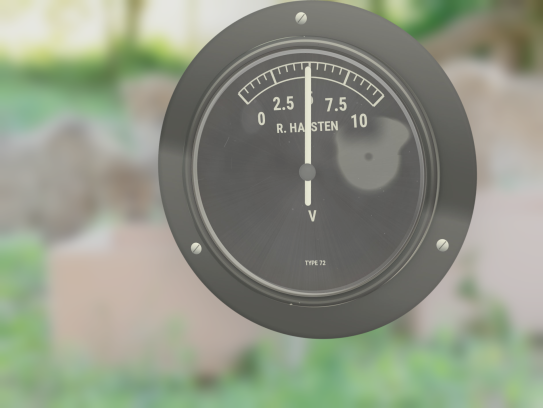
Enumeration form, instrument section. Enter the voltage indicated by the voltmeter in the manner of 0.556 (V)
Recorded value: 5 (V)
